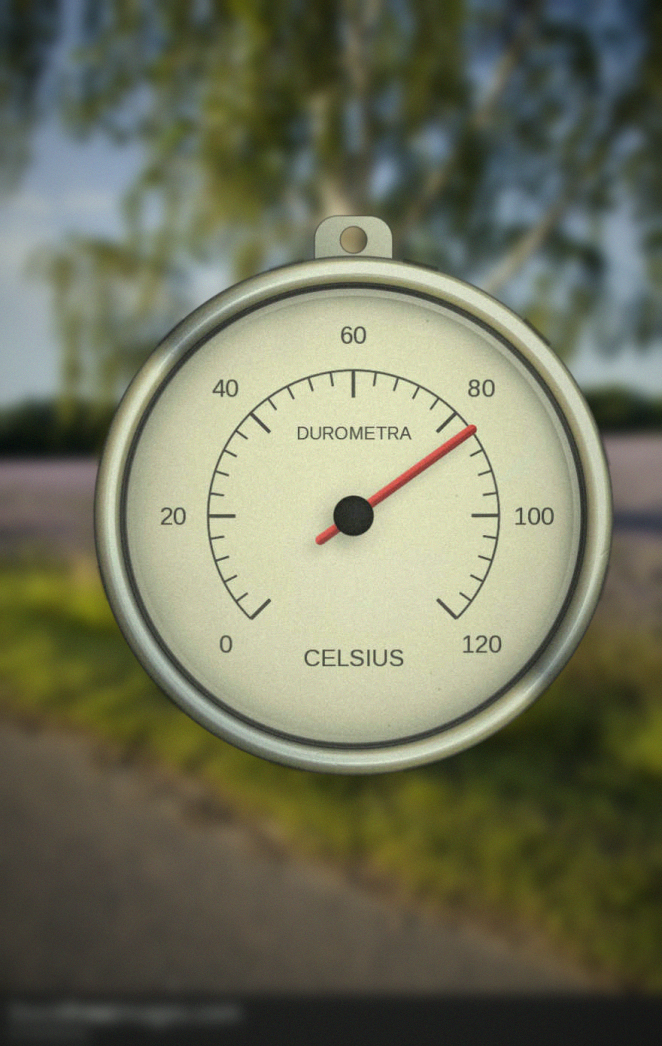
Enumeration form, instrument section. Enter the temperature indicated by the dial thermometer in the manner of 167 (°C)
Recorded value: 84 (°C)
